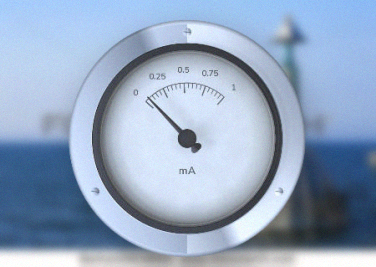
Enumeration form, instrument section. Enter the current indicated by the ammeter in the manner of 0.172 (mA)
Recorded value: 0.05 (mA)
